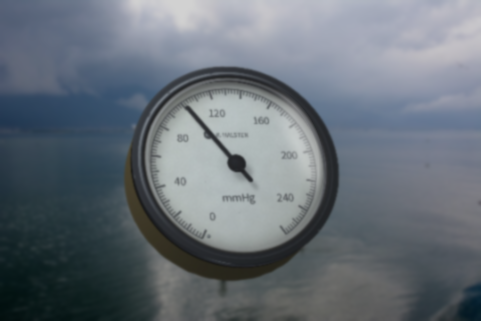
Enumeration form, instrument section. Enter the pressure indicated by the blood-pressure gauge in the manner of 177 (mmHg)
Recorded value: 100 (mmHg)
